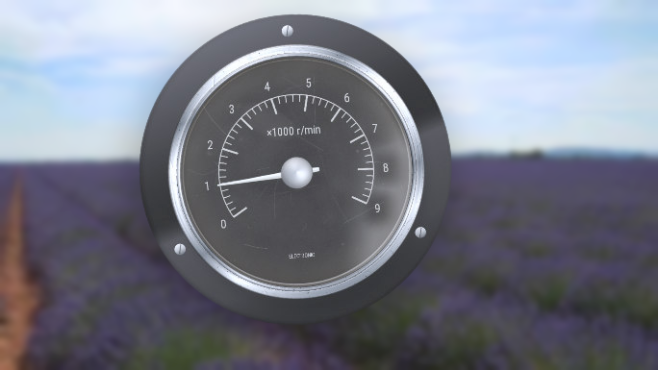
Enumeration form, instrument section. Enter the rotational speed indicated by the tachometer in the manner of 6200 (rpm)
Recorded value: 1000 (rpm)
